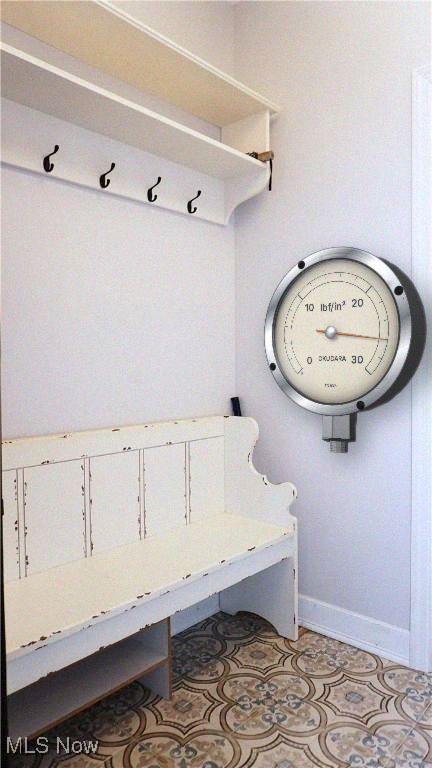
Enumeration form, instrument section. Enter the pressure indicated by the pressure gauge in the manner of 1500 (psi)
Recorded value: 26 (psi)
